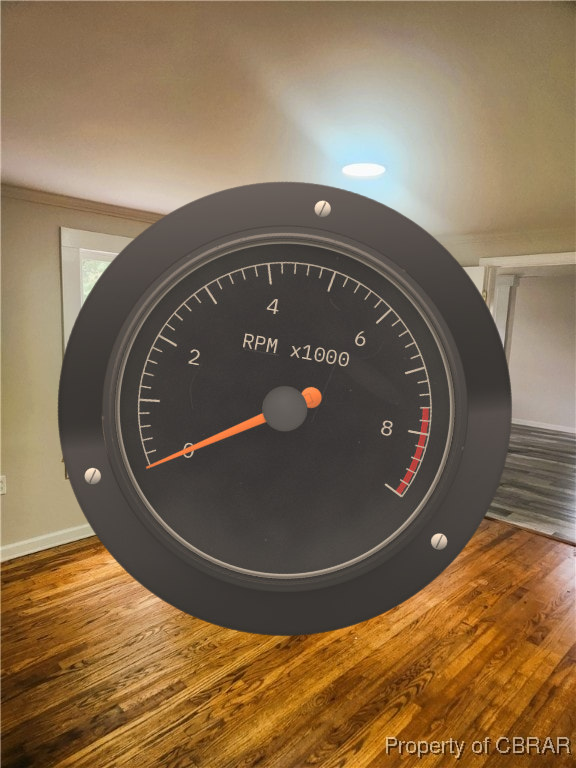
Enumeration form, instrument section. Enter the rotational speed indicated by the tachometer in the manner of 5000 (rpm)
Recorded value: 0 (rpm)
